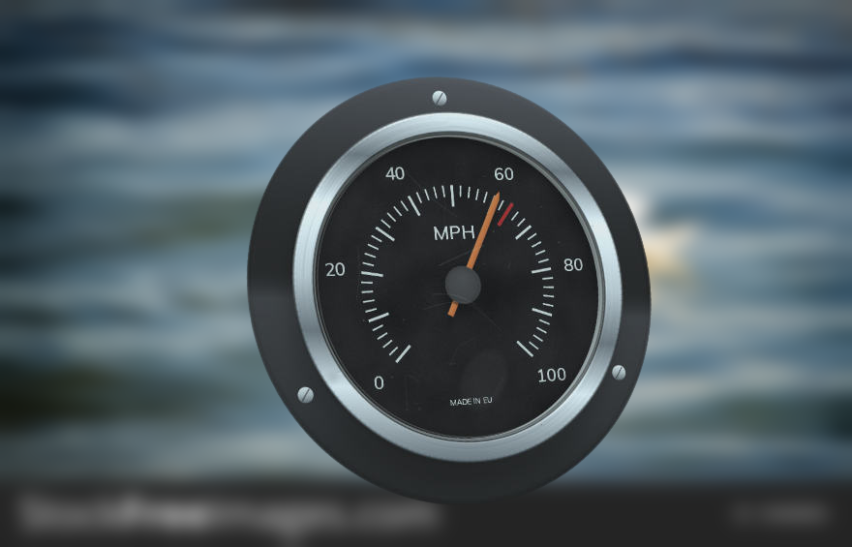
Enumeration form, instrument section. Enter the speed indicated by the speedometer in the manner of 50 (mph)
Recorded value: 60 (mph)
